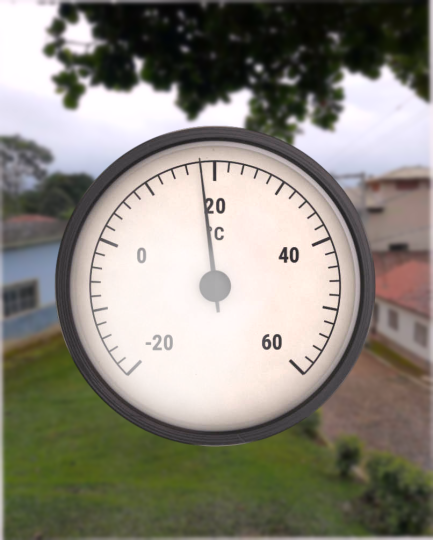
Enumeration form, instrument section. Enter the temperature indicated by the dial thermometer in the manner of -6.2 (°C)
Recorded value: 18 (°C)
